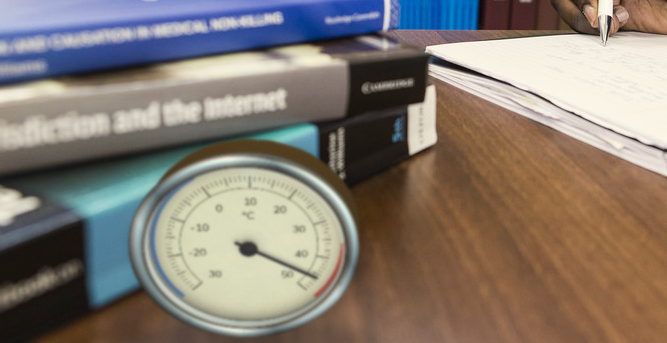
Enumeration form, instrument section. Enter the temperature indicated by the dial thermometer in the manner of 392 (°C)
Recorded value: 45 (°C)
